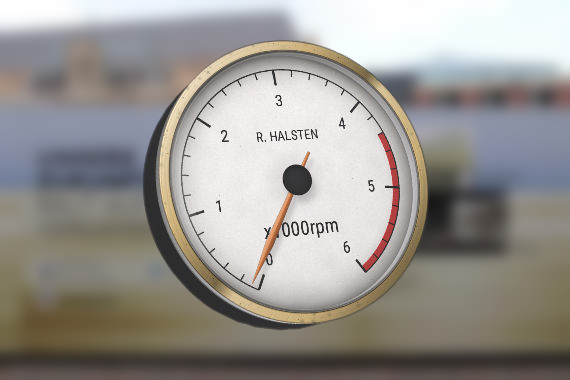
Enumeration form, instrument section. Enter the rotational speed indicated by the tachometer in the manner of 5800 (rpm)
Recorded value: 100 (rpm)
